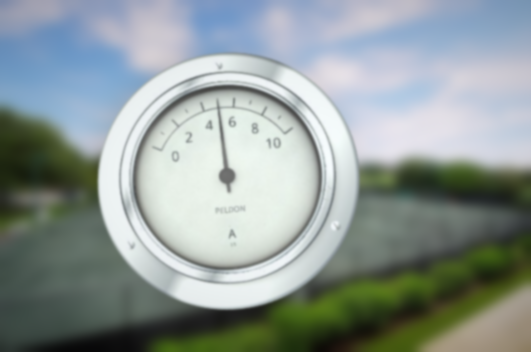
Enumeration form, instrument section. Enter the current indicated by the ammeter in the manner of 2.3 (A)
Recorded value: 5 (A)
